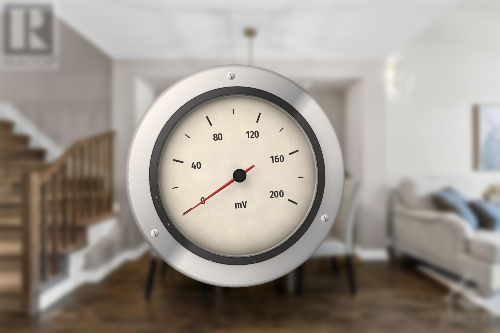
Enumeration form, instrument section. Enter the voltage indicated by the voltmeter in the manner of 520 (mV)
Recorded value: 0 (mV)
